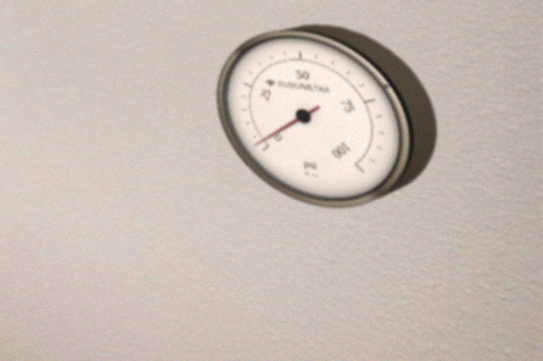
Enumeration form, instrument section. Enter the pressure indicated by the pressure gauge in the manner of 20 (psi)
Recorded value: 2.5 (psi)
